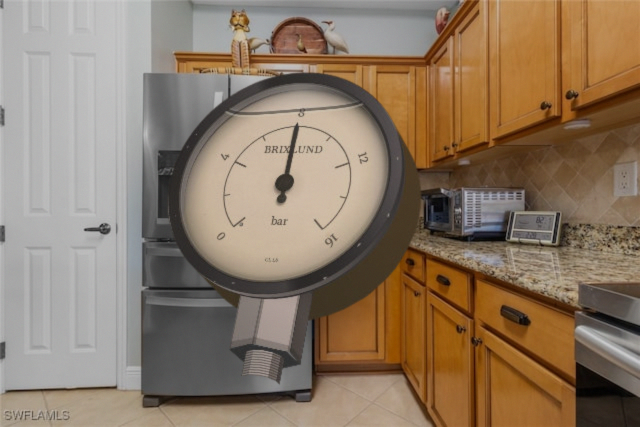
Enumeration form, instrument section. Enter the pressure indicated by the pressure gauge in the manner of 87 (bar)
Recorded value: 8 (bar)
